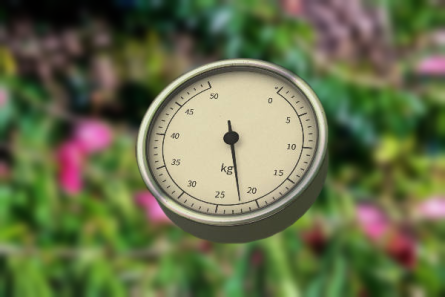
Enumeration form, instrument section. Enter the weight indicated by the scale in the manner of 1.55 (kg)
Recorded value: 22 (kg)
